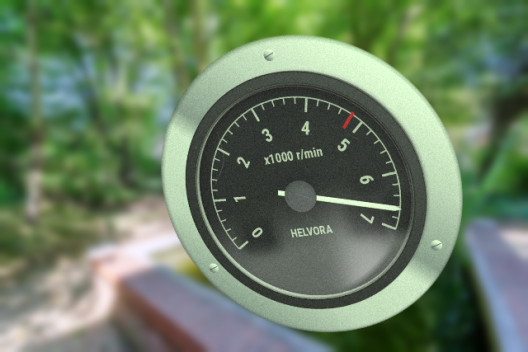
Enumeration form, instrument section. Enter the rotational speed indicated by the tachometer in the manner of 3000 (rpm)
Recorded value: 6600 (rpm)
